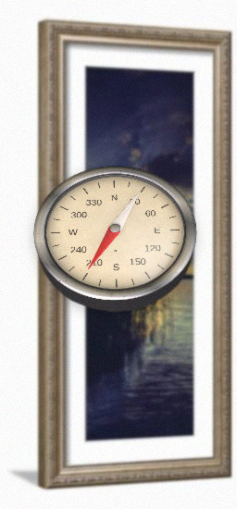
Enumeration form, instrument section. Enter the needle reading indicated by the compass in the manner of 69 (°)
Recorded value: 210 (°)
